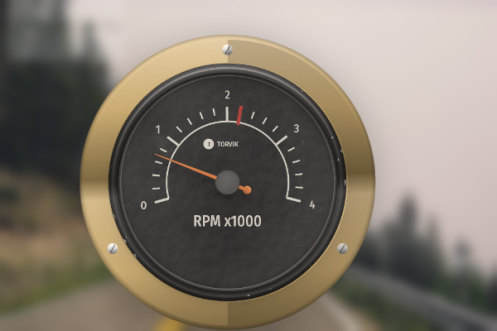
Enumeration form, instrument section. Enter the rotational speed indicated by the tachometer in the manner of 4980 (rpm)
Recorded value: 700 (rpm)
